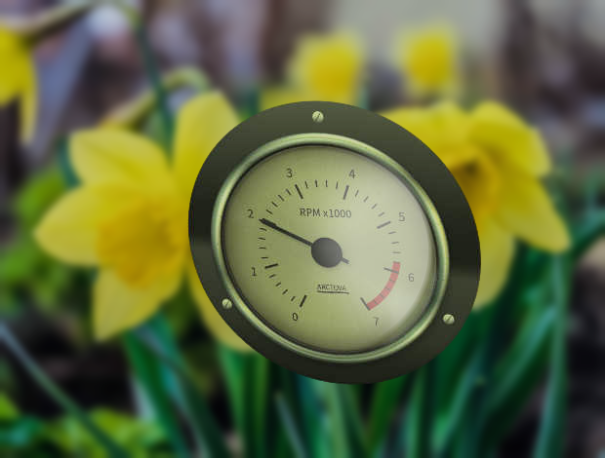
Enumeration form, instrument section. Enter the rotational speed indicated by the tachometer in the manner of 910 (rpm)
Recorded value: 2000 (rpm)
